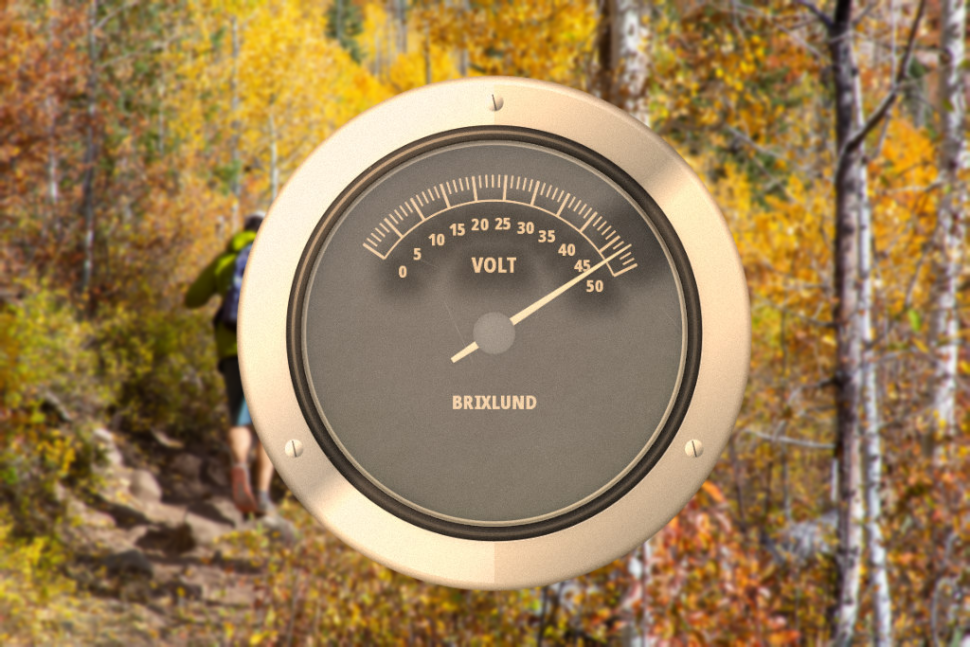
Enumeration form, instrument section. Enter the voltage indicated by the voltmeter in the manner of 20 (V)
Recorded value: 47 (V)
